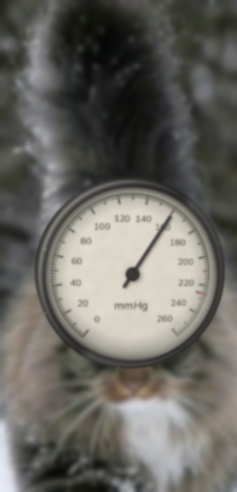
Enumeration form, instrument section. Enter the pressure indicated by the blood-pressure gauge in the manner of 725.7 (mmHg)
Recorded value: 160 (mmHg)
